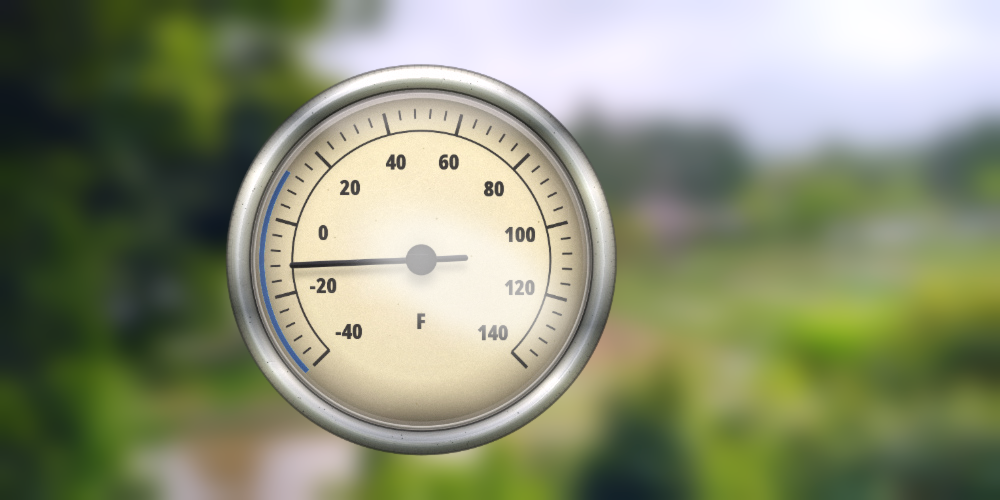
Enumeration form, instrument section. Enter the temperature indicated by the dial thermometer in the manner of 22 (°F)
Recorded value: -12 (°F)
